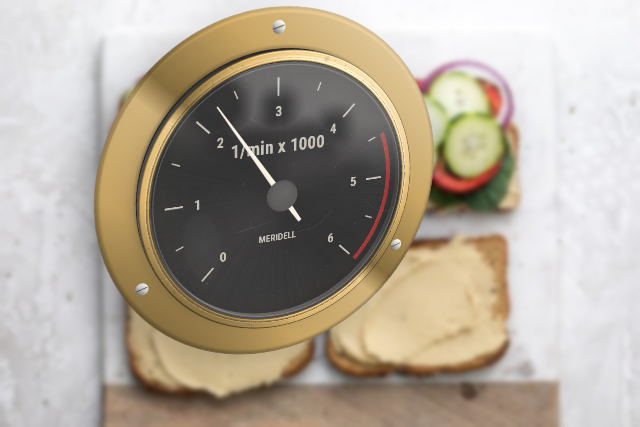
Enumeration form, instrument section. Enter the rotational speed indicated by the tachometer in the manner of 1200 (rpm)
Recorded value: 2250 (rpm)
